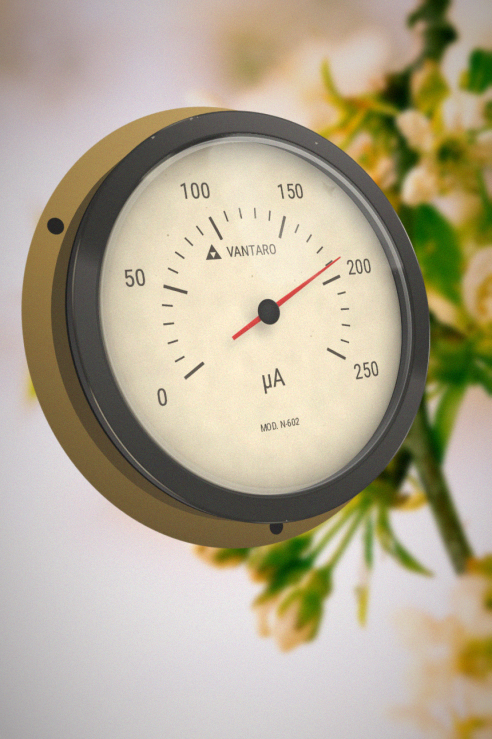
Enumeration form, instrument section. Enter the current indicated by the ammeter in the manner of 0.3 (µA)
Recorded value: 190 (µA)
